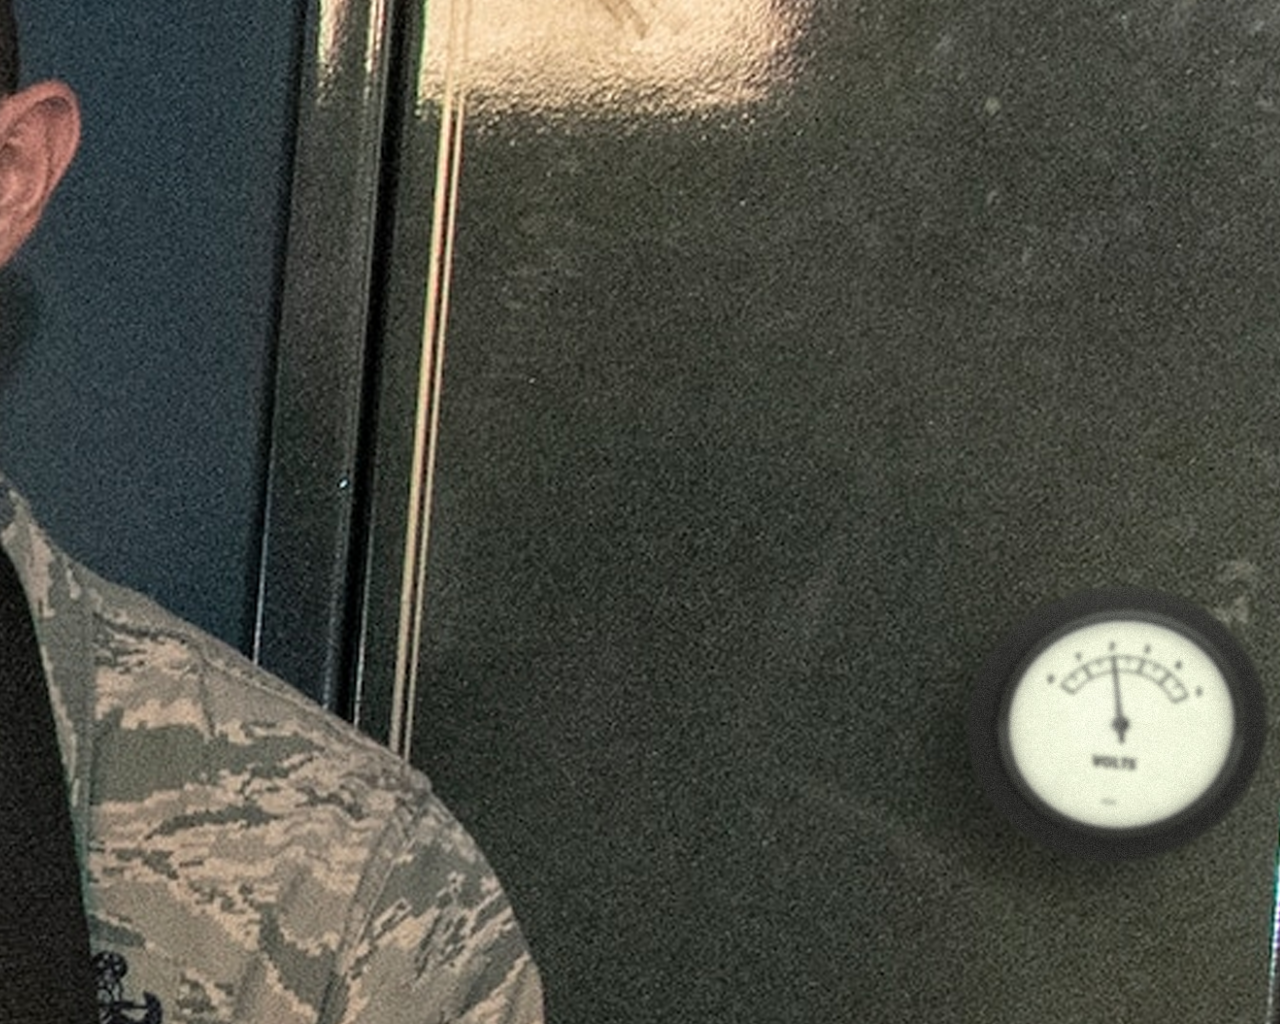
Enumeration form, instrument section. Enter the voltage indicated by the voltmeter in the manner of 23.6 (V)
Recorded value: 2 (V)
